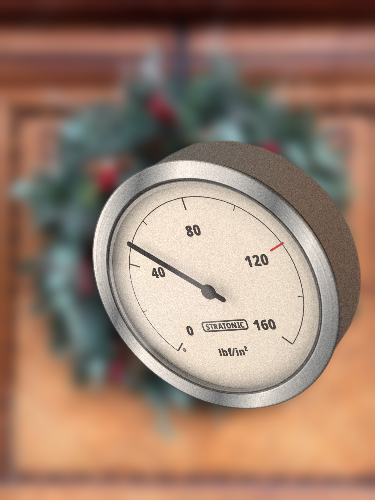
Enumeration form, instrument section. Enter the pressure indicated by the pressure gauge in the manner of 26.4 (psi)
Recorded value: 50 (psi)
